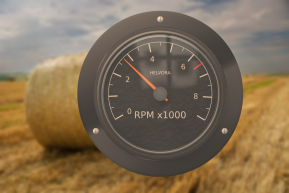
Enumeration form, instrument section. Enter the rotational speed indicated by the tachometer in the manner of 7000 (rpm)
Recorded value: 2750 (rpm)
